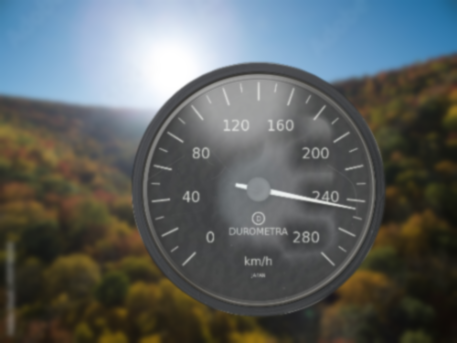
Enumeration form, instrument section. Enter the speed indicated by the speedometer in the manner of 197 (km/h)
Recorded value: 245 (km/h)
